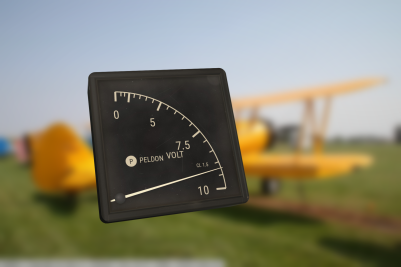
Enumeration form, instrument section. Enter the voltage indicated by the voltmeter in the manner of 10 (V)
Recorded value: 9.25 (V)
